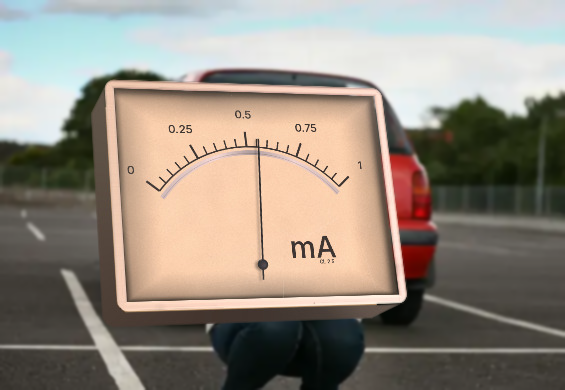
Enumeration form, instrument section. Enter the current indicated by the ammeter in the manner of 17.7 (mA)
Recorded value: 0.55 (mA)
